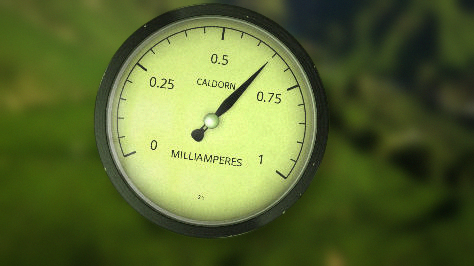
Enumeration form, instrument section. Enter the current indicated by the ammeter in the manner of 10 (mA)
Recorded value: 0.65 (mA)
